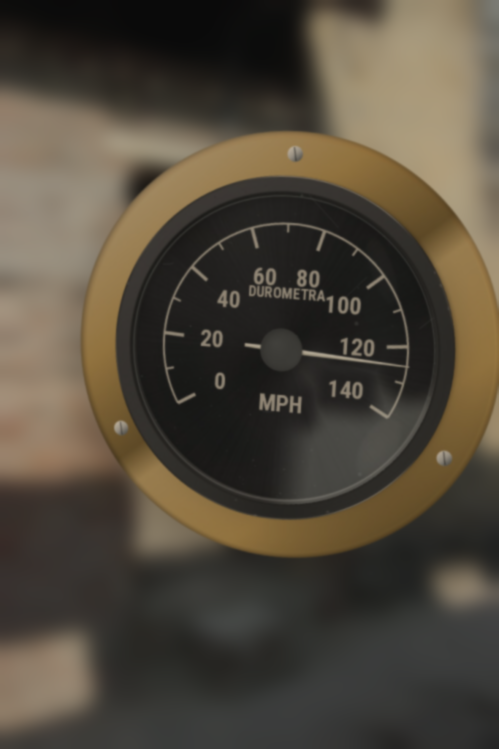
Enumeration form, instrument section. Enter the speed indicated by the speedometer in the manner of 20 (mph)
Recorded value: 125 (mph)
